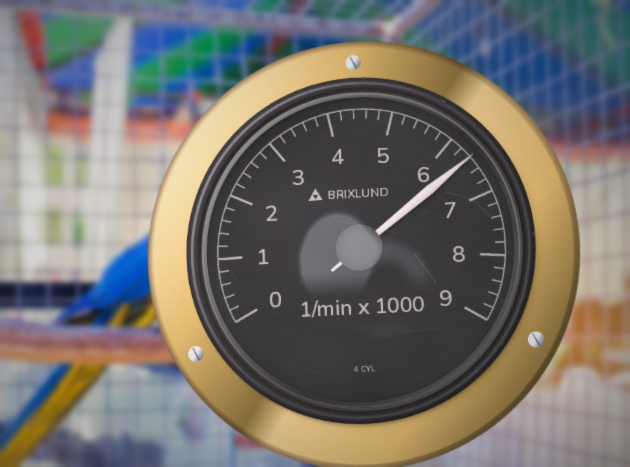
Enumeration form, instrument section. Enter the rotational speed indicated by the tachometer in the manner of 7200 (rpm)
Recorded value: 6400 (rpm)
